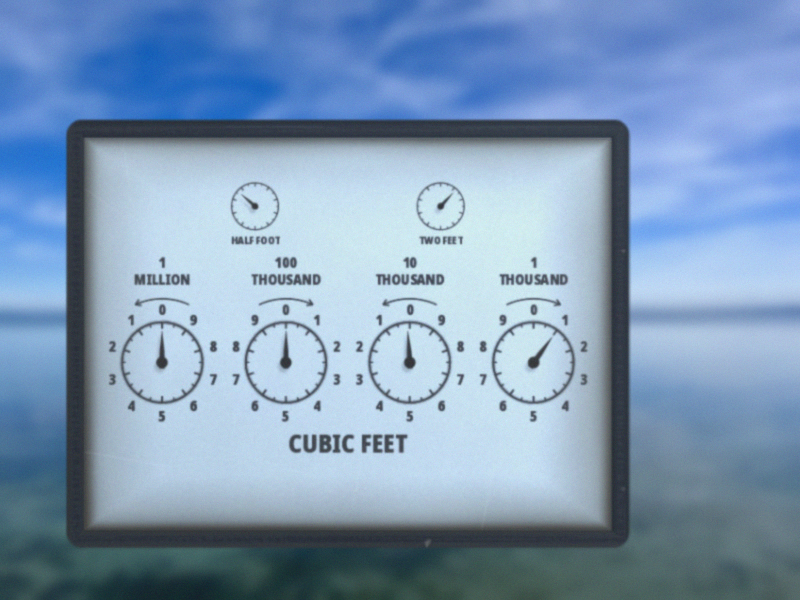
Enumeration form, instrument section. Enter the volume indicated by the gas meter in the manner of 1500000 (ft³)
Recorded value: 100 (ft³)
